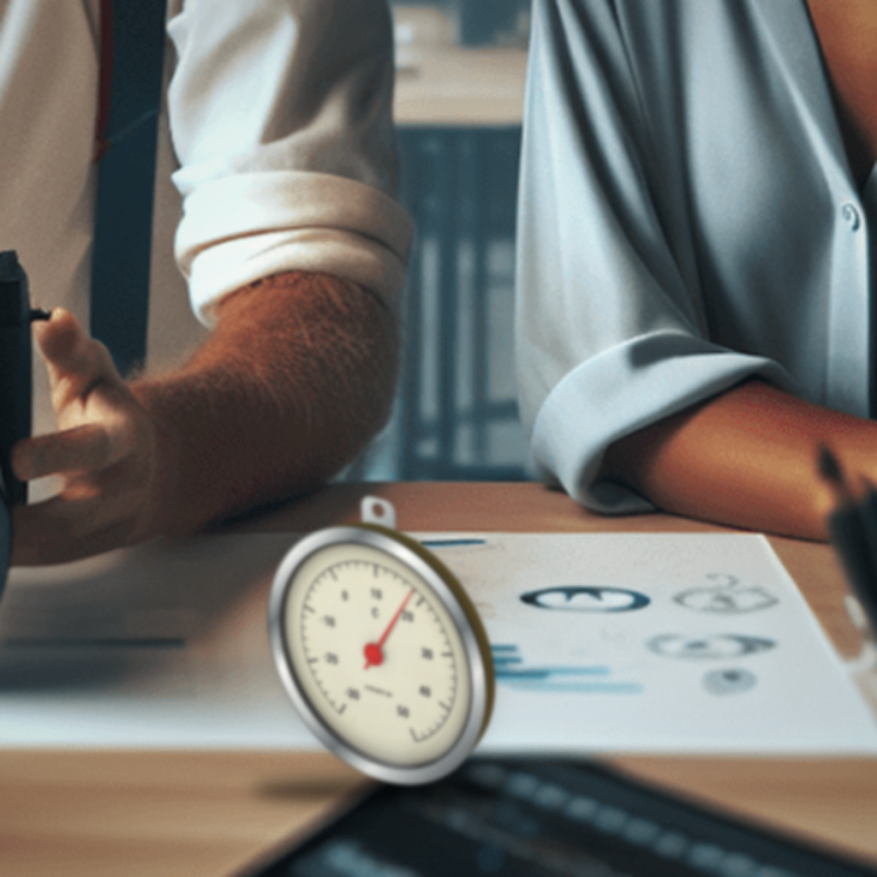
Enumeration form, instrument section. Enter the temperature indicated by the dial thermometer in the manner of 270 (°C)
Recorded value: 18 (°C)
